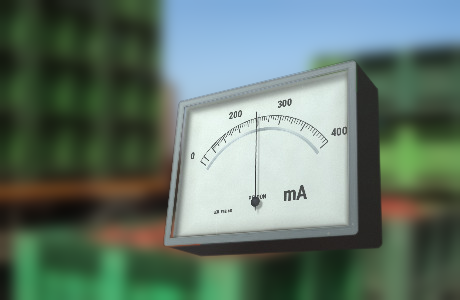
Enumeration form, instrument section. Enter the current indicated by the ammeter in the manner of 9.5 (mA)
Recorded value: 250 (mA)
